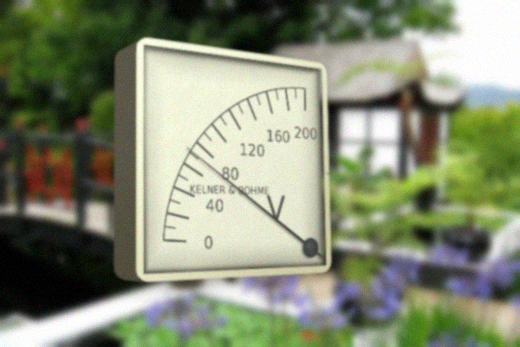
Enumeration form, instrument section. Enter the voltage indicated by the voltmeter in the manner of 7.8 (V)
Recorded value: 70 (V)
